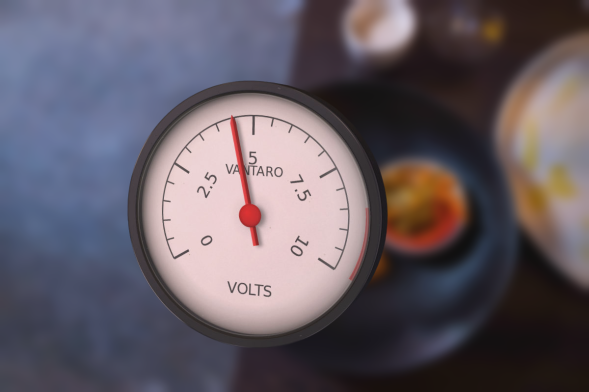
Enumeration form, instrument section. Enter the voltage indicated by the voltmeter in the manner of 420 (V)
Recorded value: 4.5 (V)
